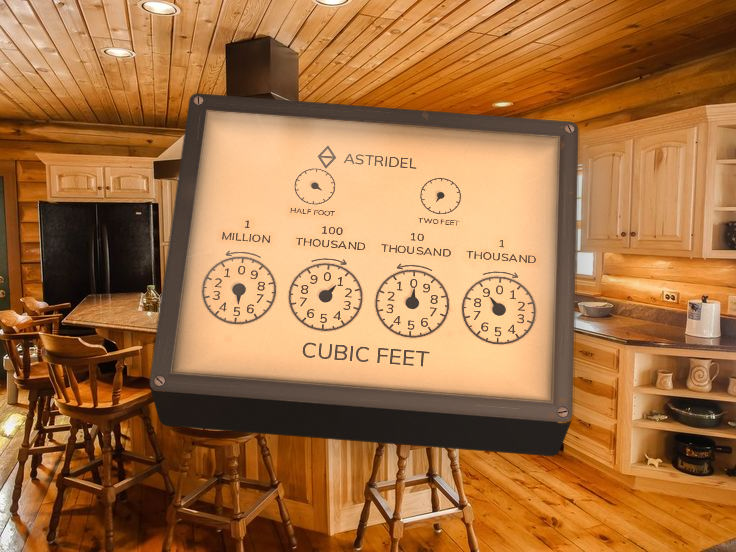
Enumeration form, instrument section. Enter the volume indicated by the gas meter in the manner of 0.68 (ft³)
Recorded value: 509900 (ft³)
